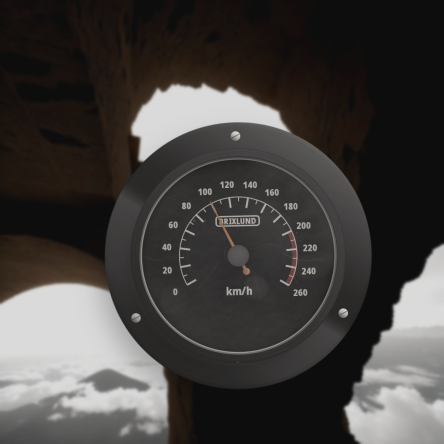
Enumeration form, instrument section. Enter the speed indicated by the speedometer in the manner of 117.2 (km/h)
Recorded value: 100 (km/h)
